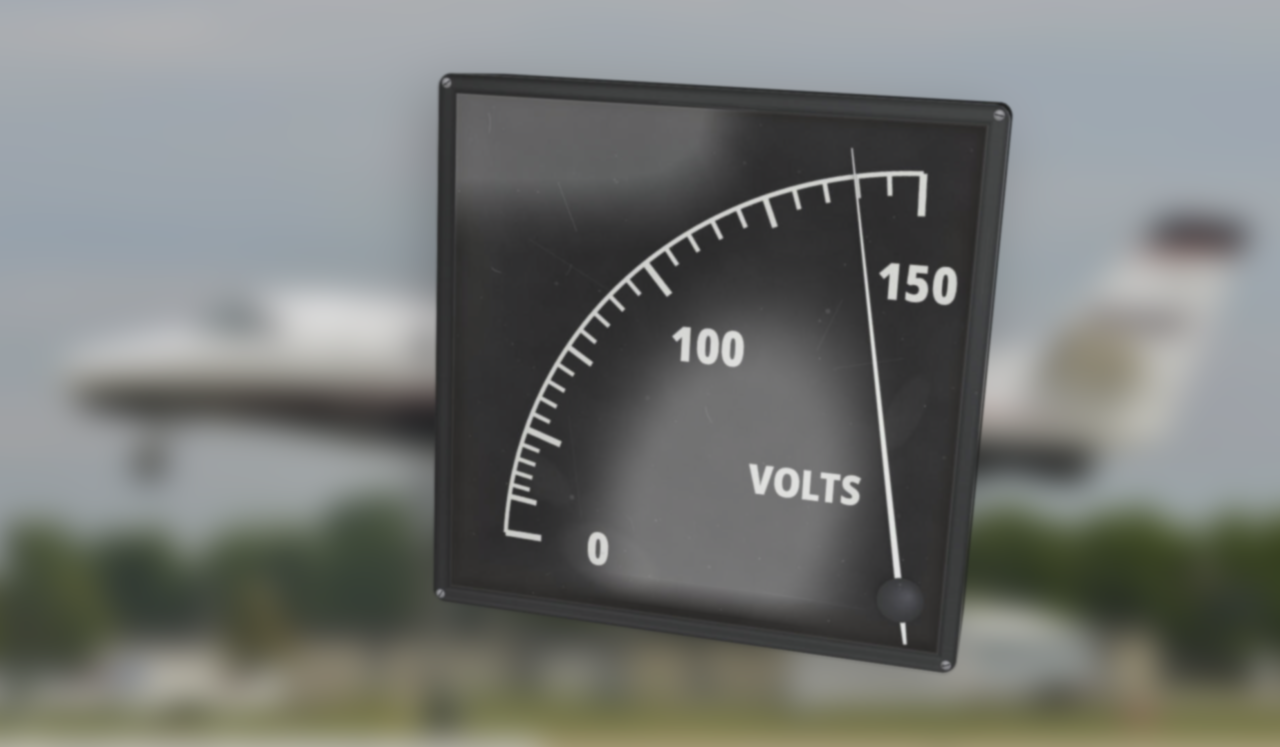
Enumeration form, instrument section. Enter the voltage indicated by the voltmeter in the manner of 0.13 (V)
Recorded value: 140 (V)
